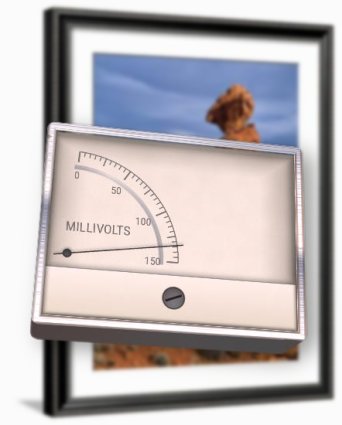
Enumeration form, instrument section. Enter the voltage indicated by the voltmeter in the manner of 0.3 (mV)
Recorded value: 135 (mV)
